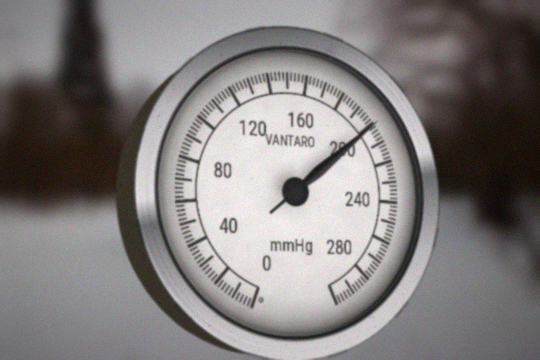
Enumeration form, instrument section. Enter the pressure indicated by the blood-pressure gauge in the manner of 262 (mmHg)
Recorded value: 200 (mmHg)
